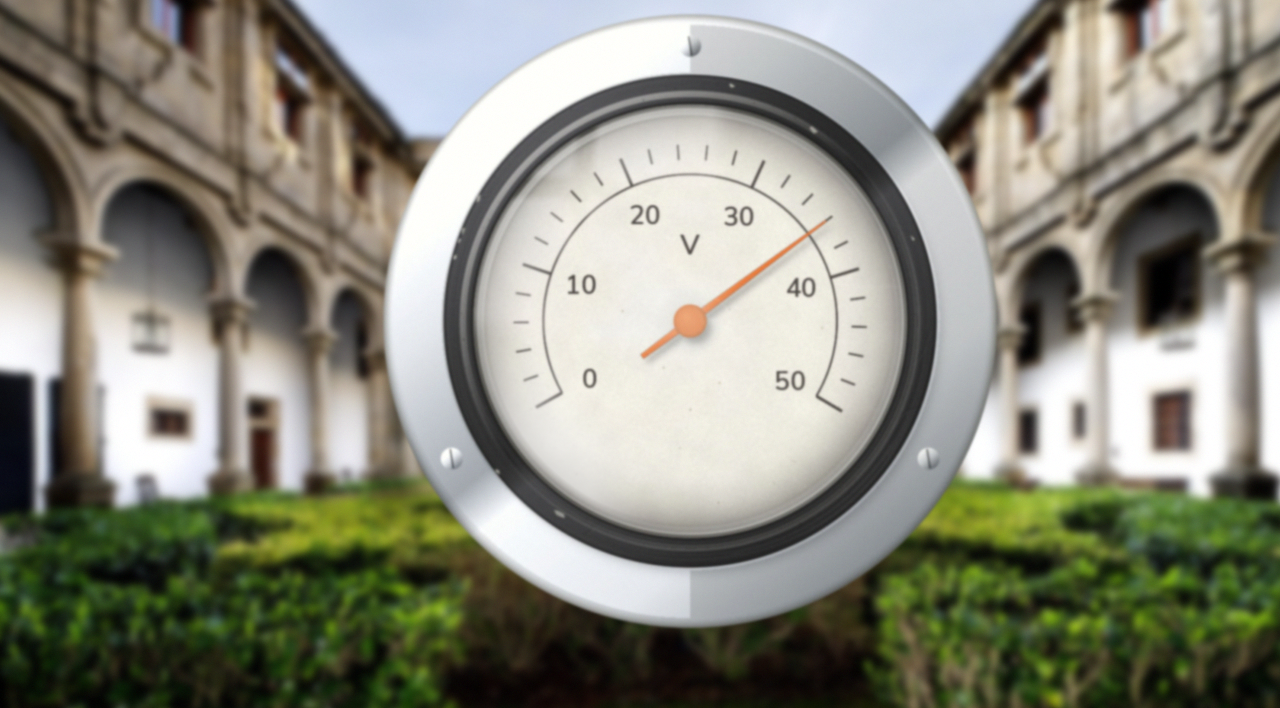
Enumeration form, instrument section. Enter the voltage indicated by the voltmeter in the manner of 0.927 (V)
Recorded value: 36 (V)
